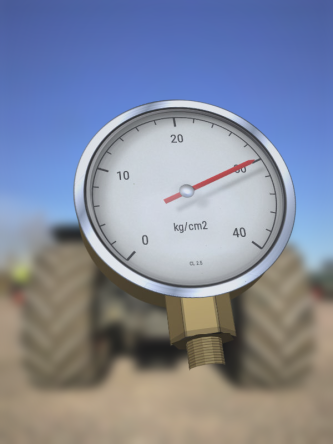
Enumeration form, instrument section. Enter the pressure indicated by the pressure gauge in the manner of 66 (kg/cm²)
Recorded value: 30 (kg/cm²)
